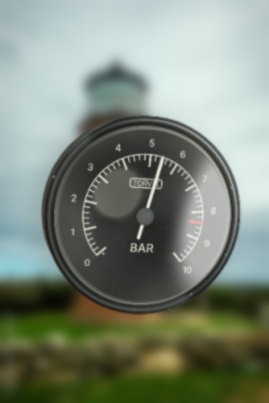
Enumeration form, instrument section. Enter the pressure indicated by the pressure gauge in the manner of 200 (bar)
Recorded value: 5.4 (bar)
